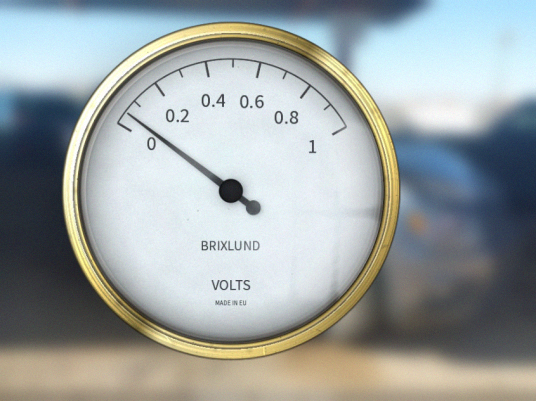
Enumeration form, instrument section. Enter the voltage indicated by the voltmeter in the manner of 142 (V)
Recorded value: 0.05 (V)
